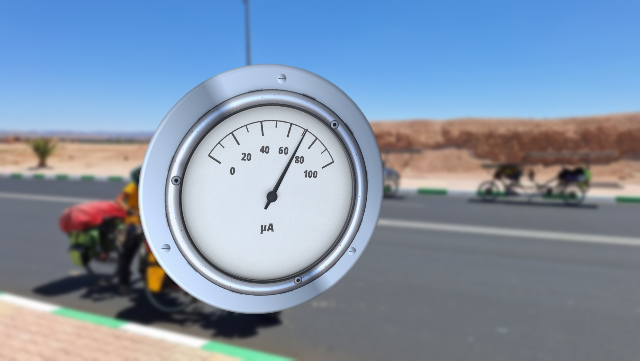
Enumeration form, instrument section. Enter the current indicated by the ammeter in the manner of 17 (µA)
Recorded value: 70 (µA)
